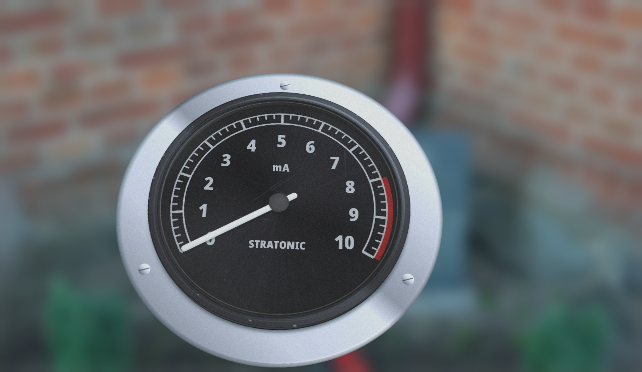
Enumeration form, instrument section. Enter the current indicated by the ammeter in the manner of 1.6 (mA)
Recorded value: 0 (mA)
